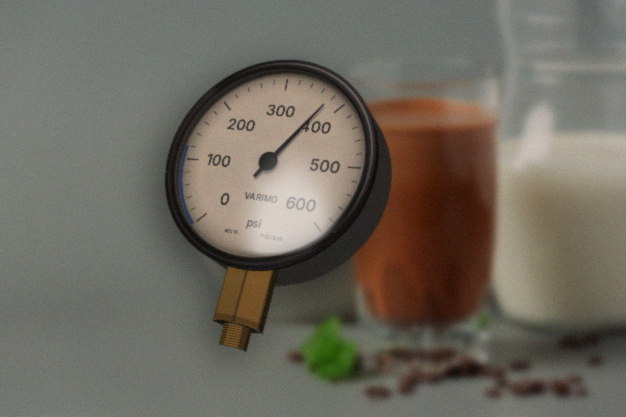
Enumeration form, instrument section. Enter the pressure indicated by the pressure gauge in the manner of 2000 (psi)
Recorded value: 380 (psi)
